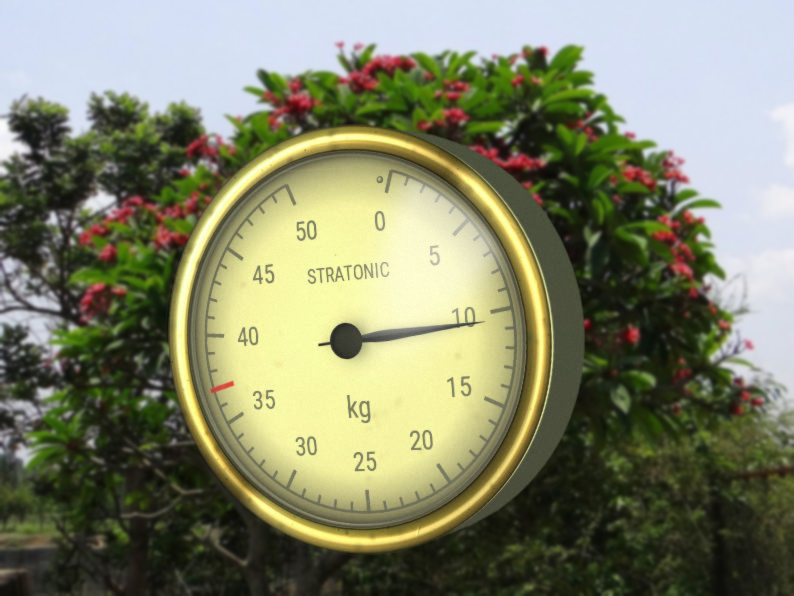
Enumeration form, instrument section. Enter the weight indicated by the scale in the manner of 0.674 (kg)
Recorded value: 10.5 (kg)
